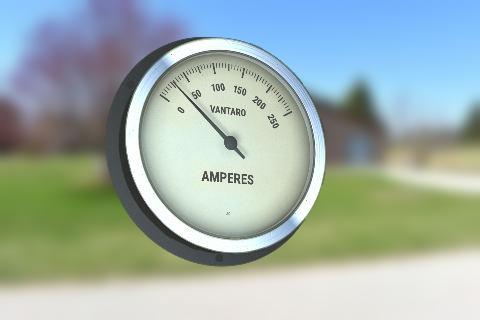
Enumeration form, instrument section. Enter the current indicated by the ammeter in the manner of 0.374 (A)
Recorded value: 25 (A)
